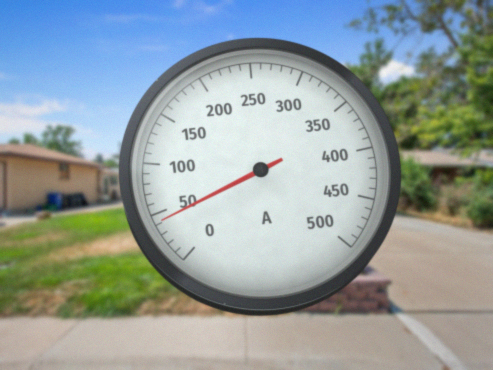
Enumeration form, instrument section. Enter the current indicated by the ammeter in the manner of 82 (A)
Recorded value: 40 (A)
